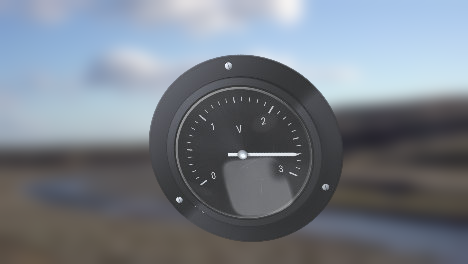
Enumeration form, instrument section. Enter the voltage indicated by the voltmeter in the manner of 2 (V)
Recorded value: 2.7 (V)
